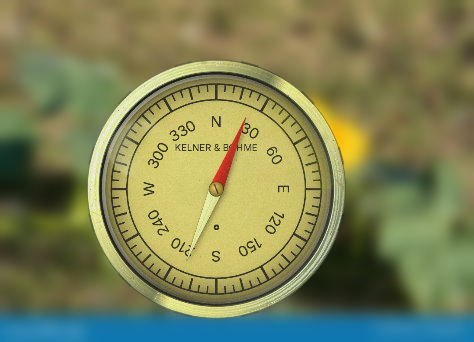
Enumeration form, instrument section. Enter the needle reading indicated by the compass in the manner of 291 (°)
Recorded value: 22.5 (°)
